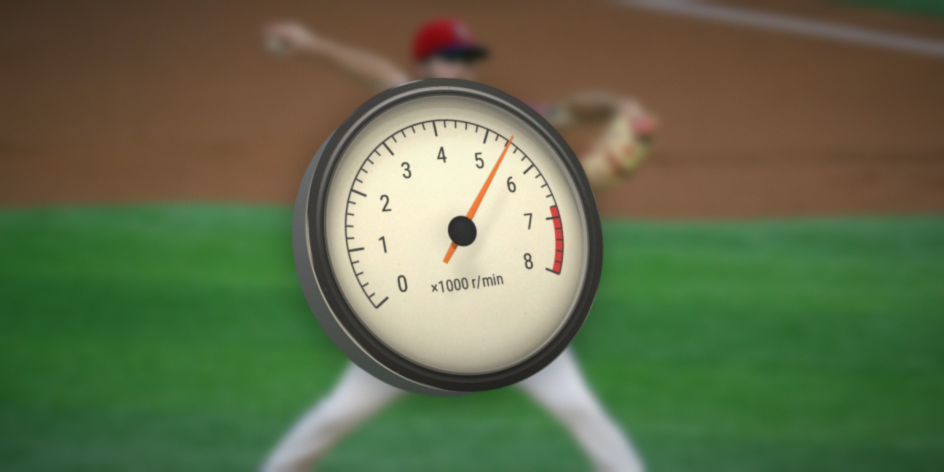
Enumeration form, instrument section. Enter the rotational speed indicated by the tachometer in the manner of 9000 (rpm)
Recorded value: 5400 (rpm)
